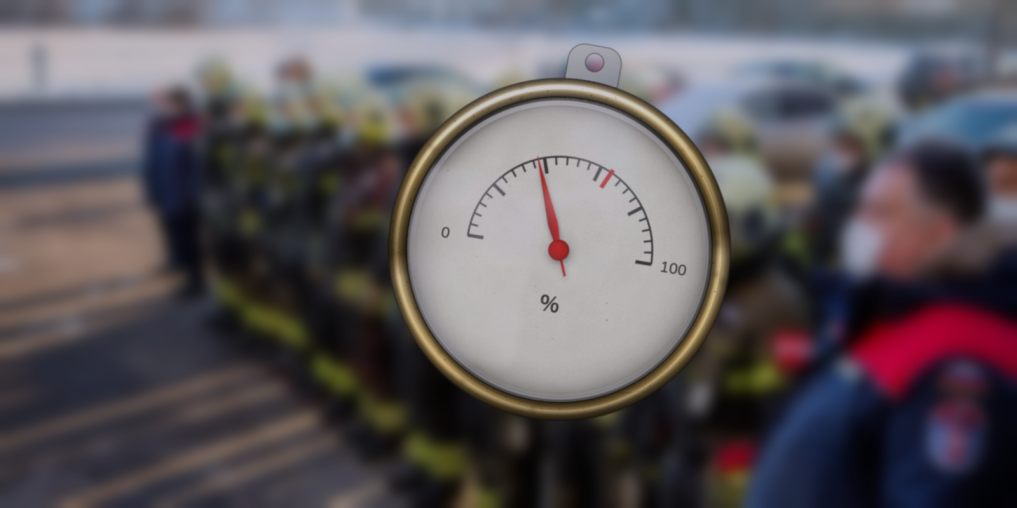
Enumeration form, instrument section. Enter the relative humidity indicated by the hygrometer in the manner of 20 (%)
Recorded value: 38 (%)
